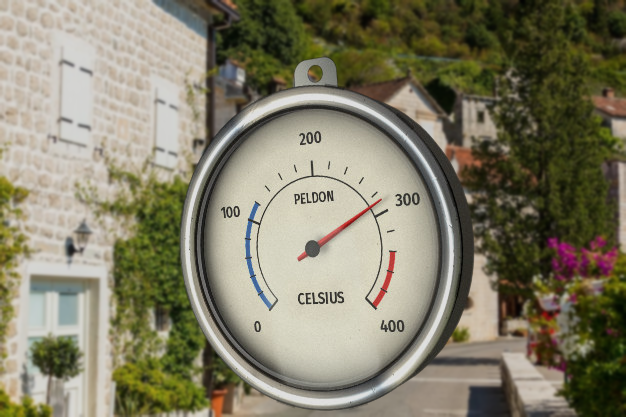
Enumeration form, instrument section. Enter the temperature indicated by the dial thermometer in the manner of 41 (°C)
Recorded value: 290 (°C)
